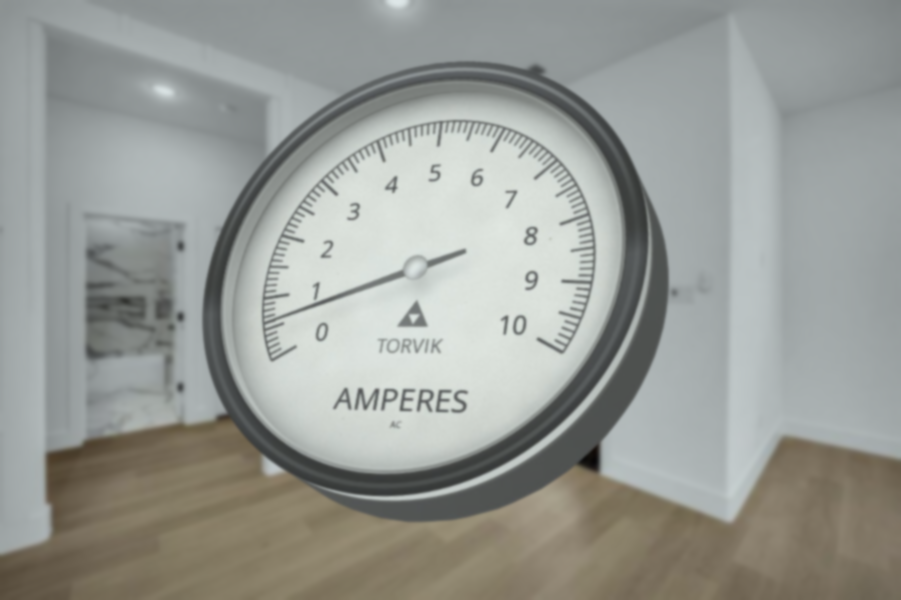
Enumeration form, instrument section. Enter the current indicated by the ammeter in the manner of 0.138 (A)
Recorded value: 0.5 (A)
